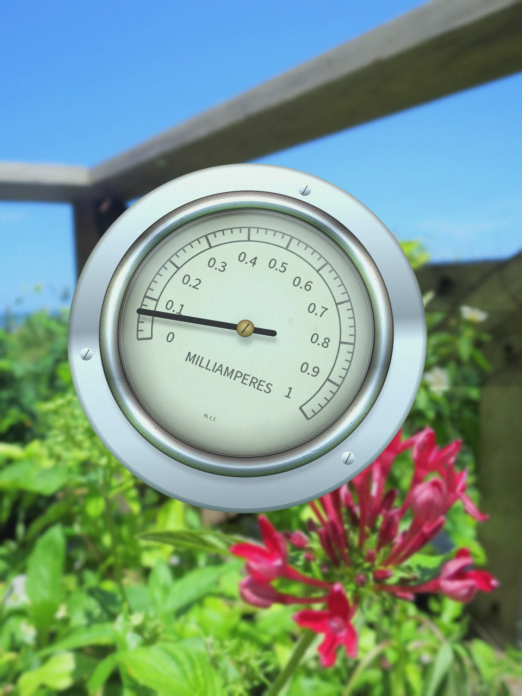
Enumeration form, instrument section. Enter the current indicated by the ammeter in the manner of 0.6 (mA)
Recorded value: 0.06 (mA)
